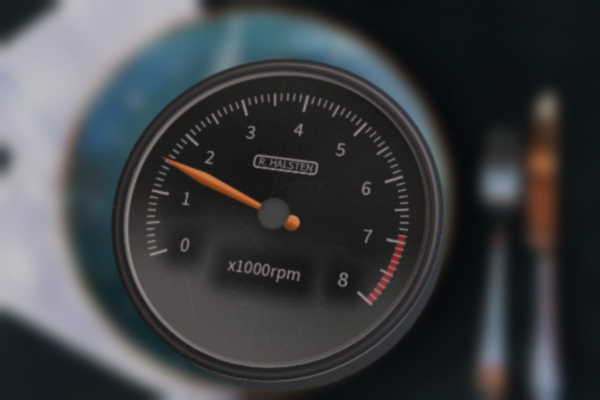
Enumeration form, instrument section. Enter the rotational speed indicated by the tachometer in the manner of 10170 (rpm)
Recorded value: 1500 (rpm)
